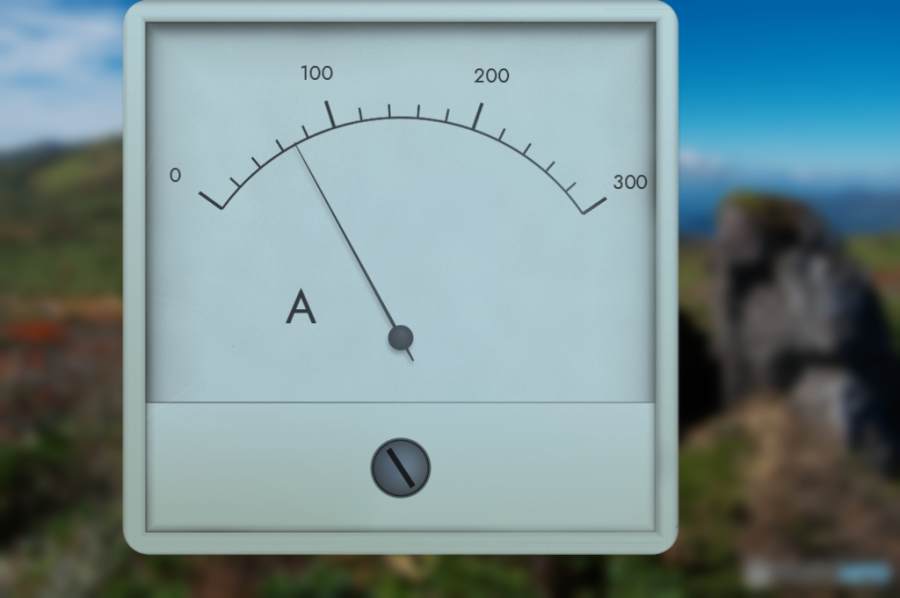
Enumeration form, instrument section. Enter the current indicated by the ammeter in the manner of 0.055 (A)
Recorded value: 70 (A)
